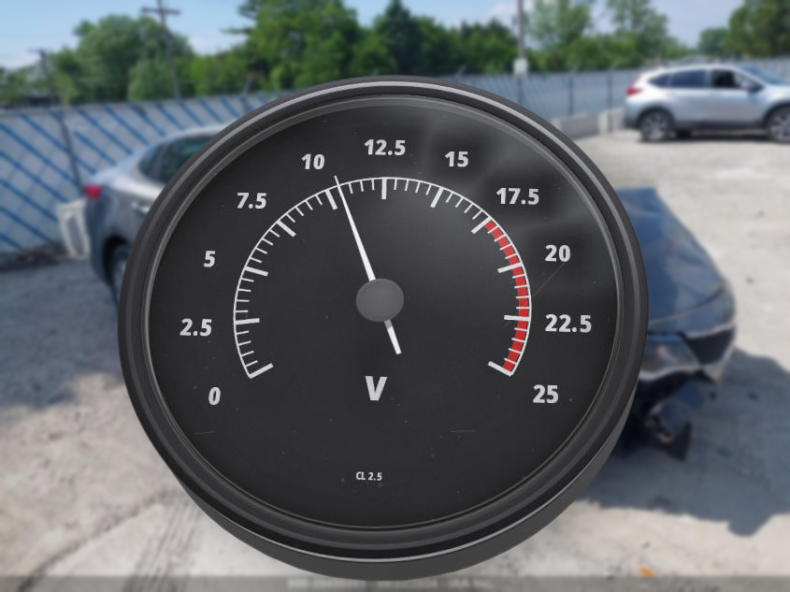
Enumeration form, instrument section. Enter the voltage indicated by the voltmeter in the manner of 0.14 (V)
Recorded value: 10.5 (V)
